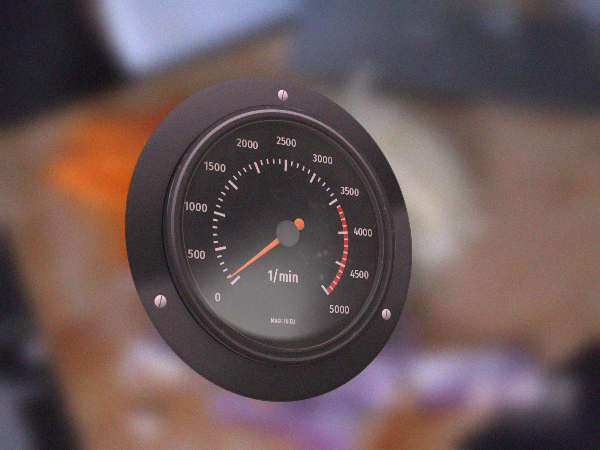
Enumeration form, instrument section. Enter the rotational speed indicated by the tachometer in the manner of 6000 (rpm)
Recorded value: 100 (rpm)
